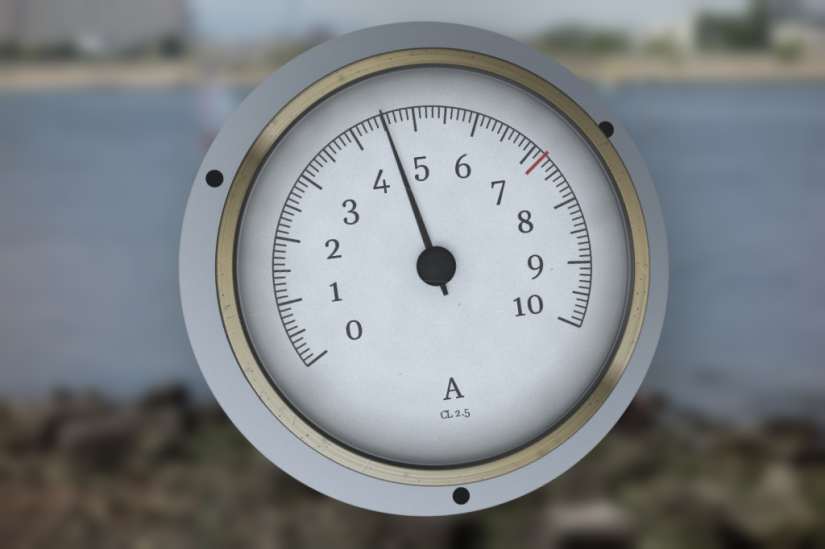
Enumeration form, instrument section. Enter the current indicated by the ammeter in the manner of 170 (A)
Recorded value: 4.5 (A)
